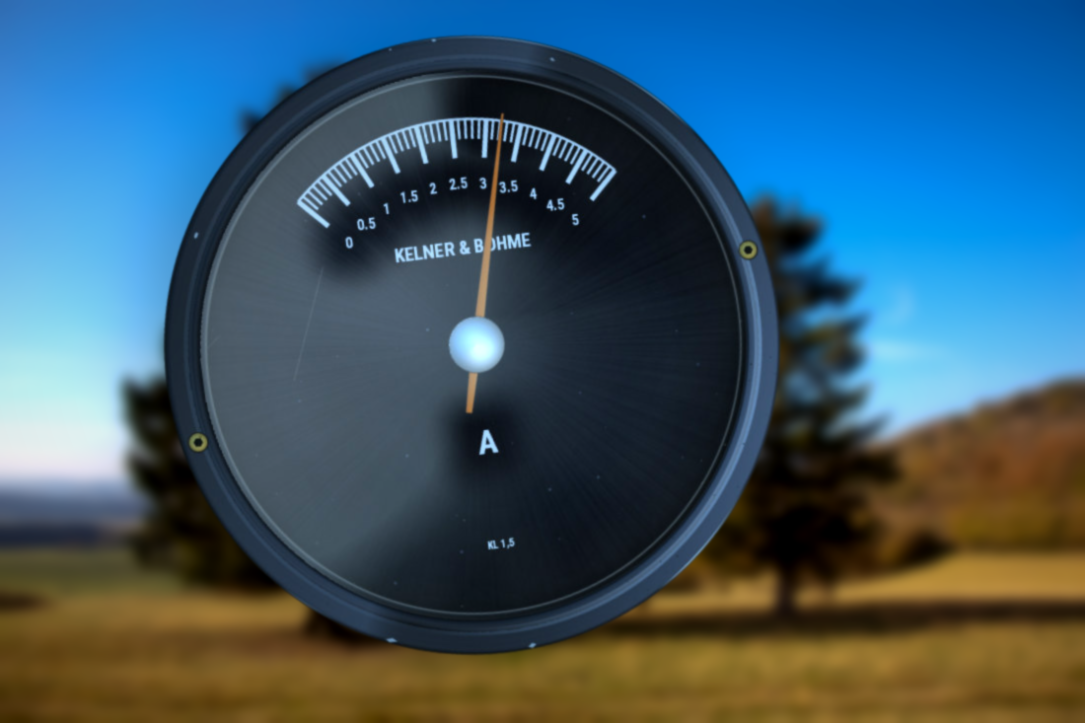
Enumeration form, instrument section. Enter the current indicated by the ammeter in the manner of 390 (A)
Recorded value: 3.2 (A)
